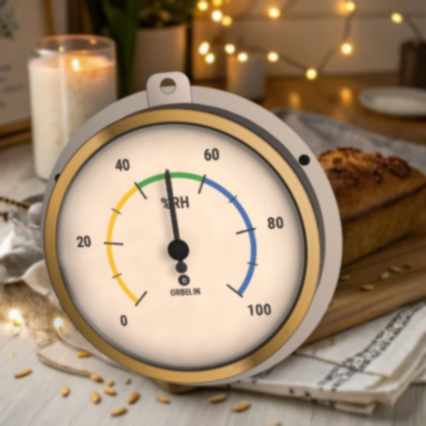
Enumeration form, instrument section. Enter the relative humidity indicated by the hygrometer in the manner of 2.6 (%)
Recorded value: 50 (%)
